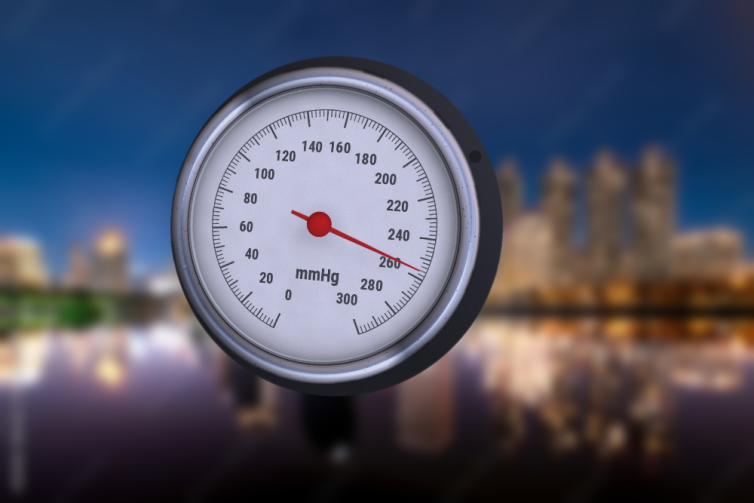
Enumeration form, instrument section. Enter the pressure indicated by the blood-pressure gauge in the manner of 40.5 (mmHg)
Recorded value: 256 (mmHg)
